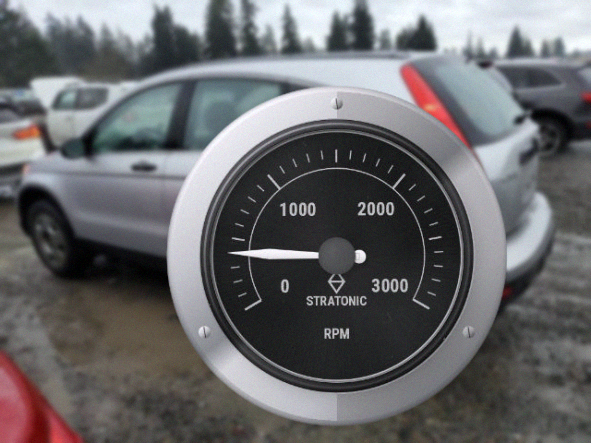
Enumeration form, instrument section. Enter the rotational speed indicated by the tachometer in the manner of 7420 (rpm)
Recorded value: 400 (rpm)
